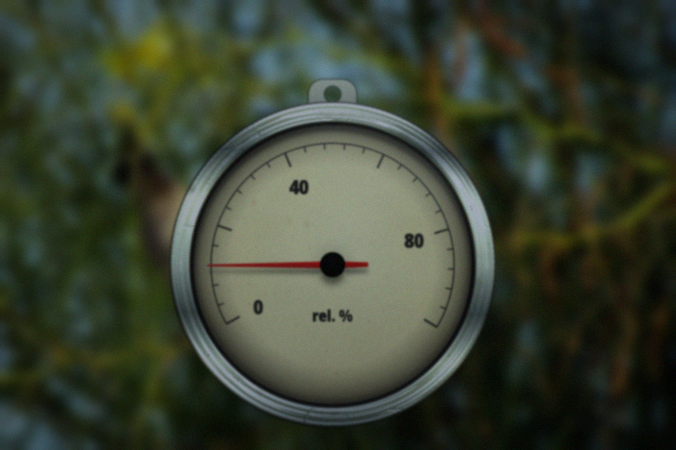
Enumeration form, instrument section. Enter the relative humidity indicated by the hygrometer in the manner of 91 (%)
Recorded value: 12 (%)
